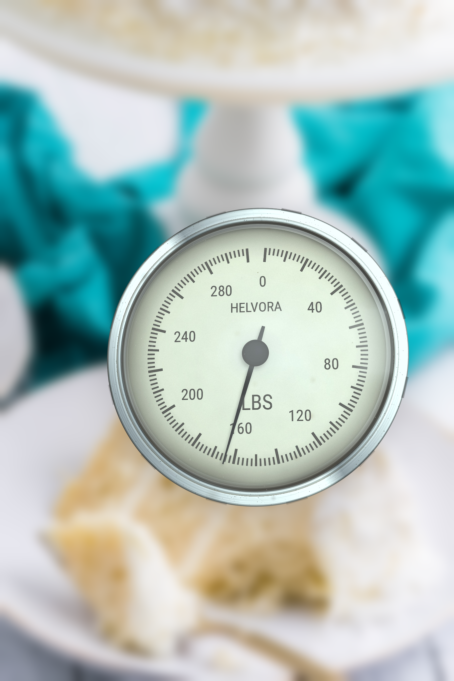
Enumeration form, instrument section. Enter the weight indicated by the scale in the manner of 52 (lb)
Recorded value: 164 (lb)
